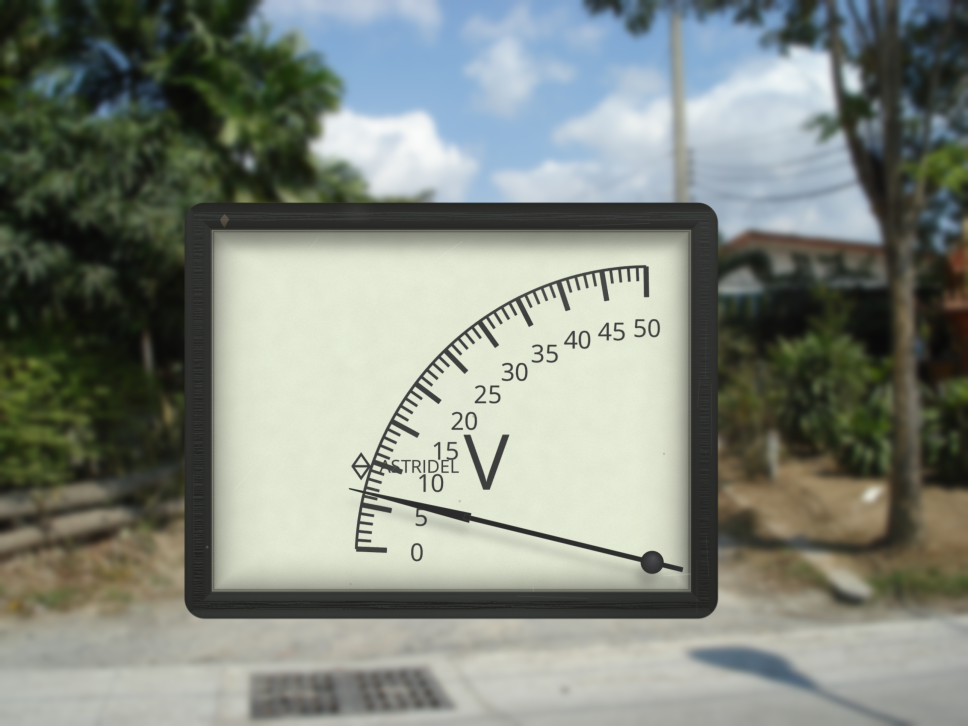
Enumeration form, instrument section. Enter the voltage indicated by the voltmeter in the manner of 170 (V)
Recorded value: 6.5 (V)
